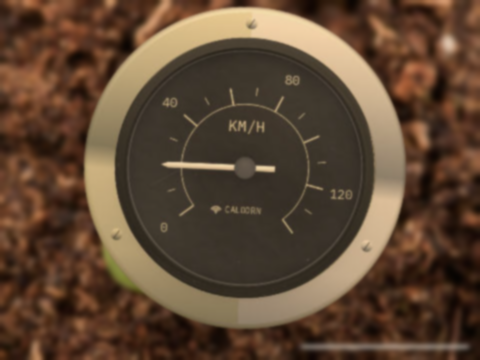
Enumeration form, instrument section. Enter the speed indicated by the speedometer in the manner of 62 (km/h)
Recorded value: 20 (km/h)
